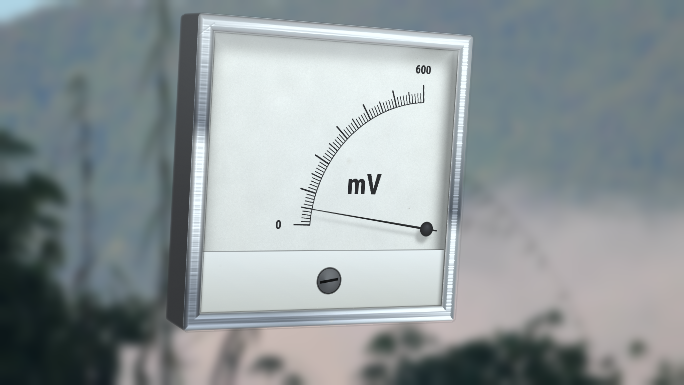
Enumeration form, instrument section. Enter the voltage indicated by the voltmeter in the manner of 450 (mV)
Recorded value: 50 (mV)
